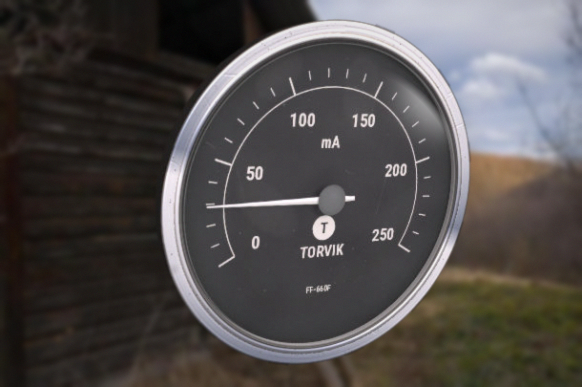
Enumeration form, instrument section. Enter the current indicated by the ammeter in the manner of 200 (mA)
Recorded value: 30 (mA)
